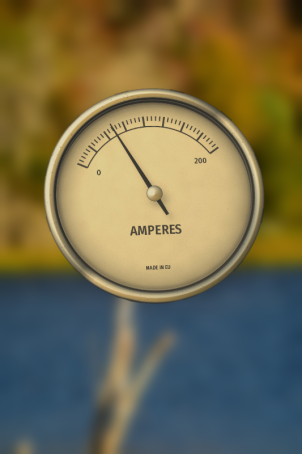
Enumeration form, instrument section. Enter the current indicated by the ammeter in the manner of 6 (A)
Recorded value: 60 (A)
